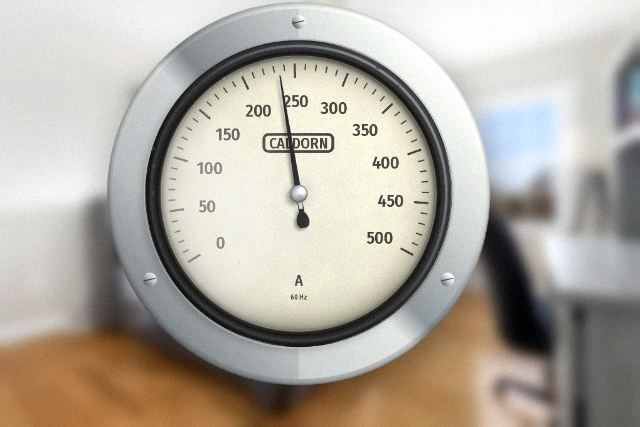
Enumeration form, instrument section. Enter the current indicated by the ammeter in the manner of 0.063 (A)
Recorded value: 235 (A)
